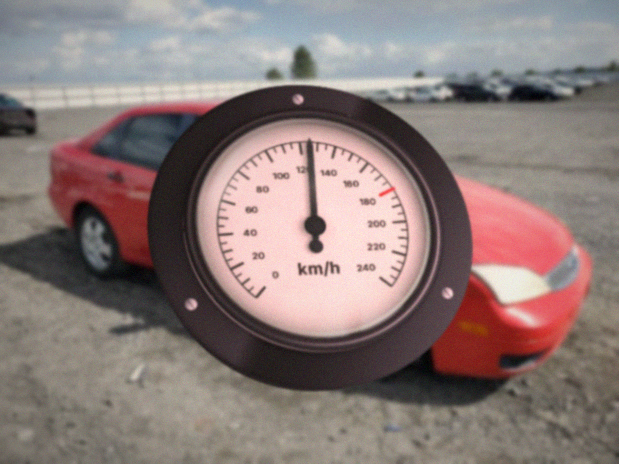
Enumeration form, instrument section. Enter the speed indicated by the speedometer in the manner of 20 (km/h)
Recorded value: 125 (km/h)
